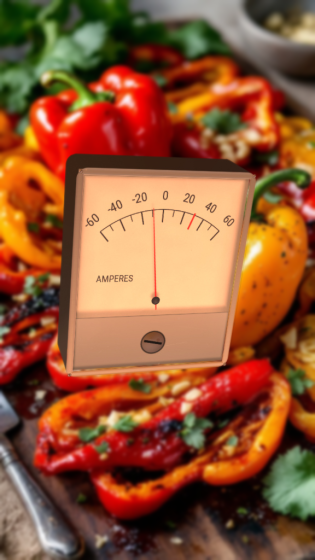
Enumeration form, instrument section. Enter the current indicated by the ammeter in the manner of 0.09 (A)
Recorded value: -10 (A)
